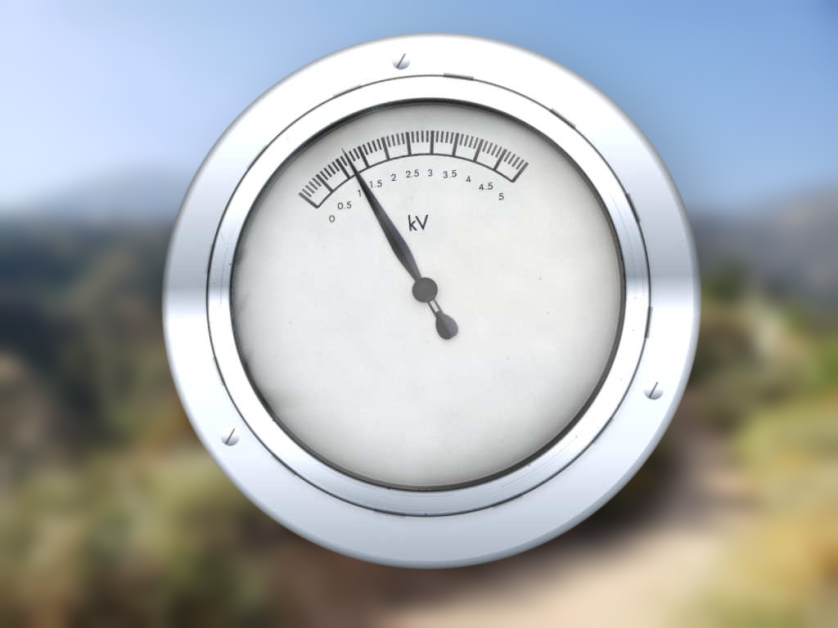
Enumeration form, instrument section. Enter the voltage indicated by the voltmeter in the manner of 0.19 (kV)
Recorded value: 1.2 (kV)
